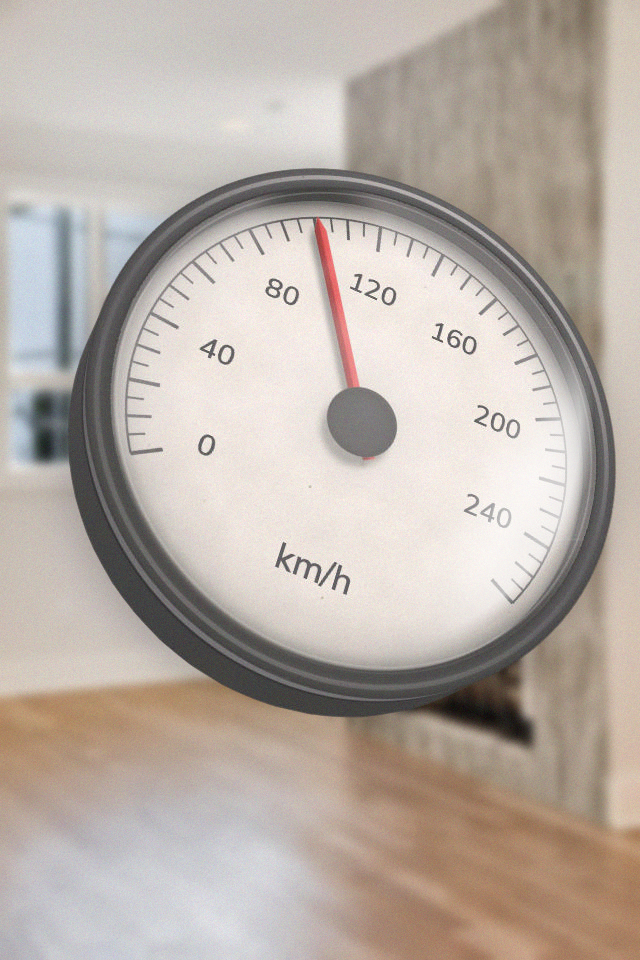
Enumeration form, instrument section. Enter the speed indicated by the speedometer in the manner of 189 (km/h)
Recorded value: 100 (km/h)
